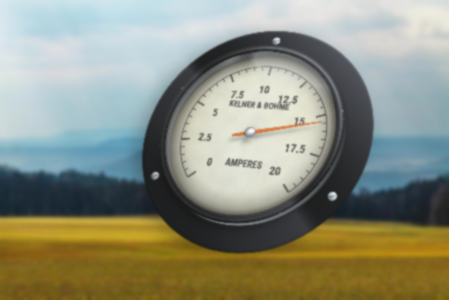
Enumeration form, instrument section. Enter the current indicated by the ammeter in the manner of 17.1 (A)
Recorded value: 15.5 (A)
